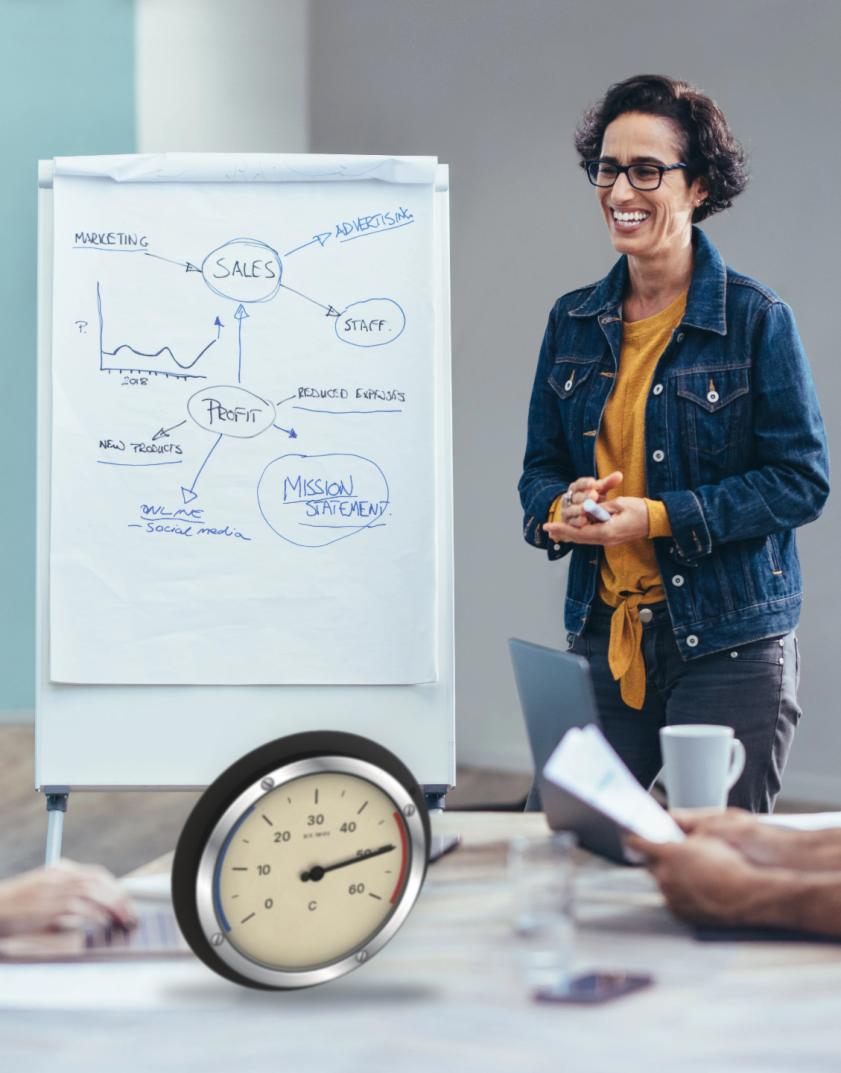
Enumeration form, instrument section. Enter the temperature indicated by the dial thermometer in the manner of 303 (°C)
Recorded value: 50 (°C)
